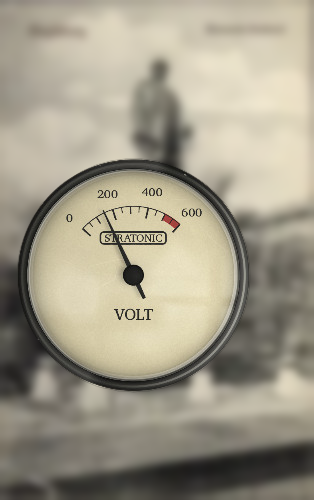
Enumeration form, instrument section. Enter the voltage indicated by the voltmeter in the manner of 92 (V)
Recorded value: 150 (V)
